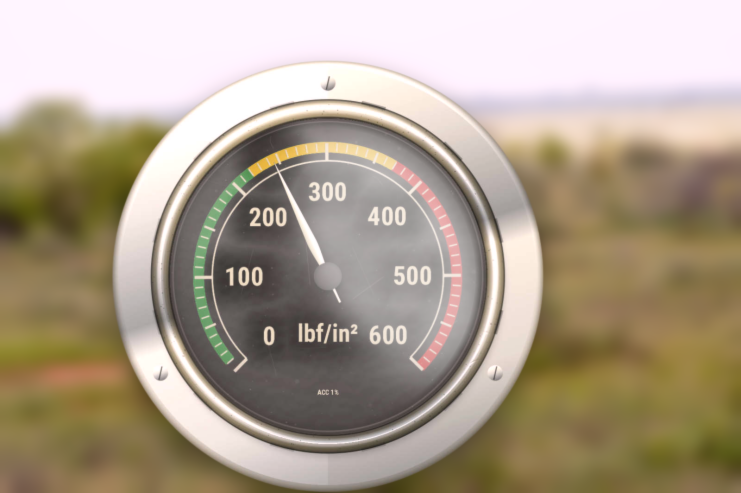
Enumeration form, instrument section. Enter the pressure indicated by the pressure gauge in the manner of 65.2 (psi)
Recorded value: 245 (psi)
